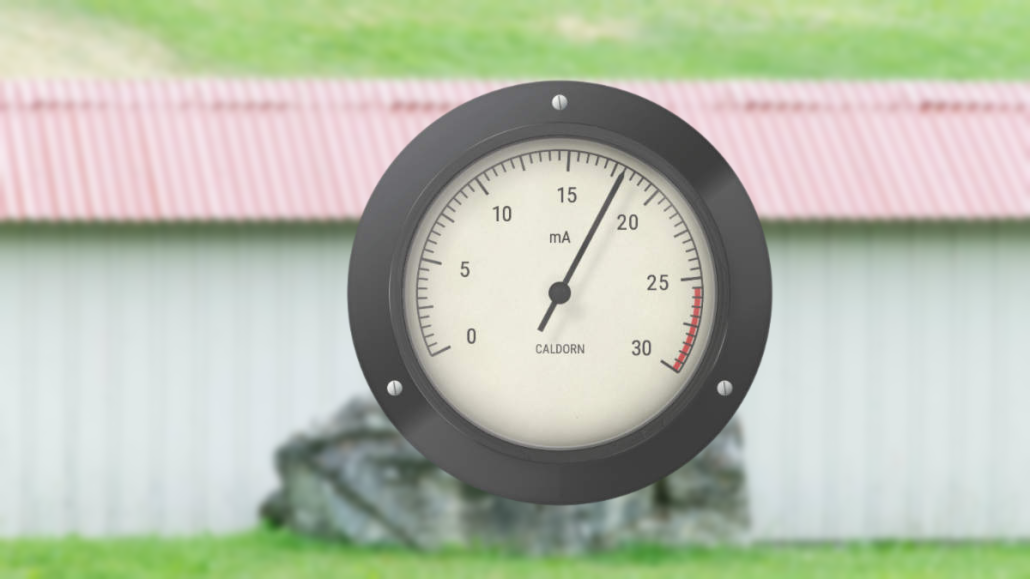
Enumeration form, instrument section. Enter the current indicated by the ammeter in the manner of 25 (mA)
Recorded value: 18 (mA)
